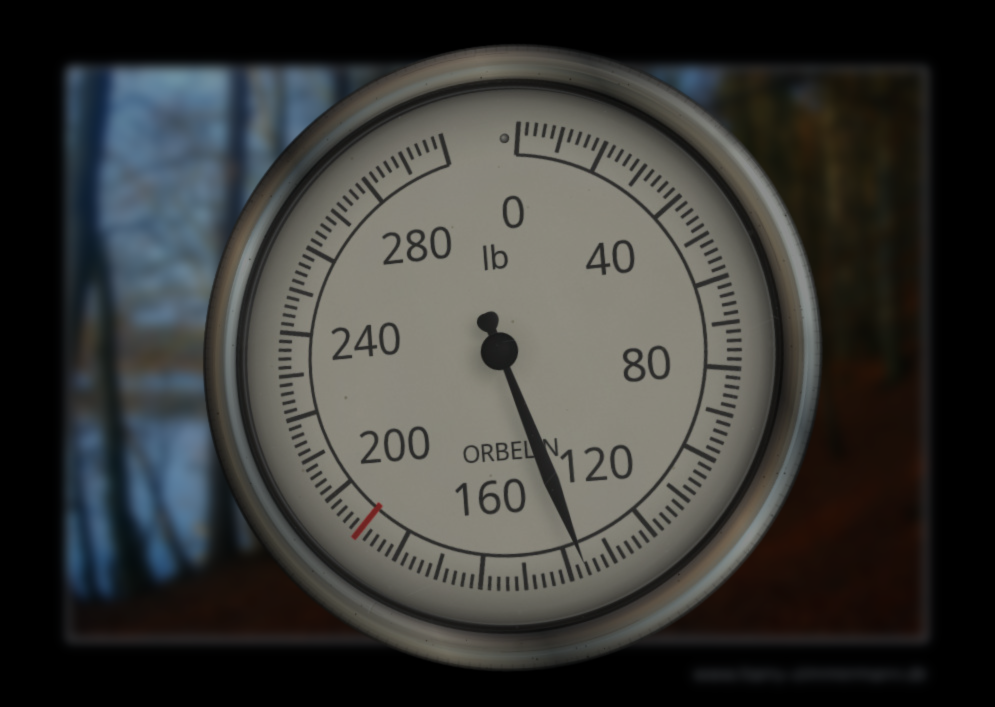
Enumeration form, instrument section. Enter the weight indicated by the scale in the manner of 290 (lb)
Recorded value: 136 (lb)
